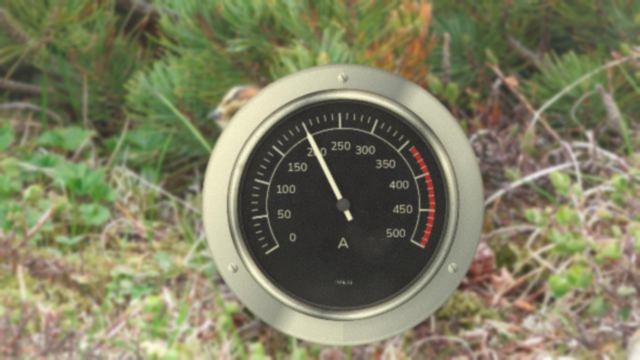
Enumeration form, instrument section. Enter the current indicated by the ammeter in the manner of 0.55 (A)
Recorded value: 200 (A)
